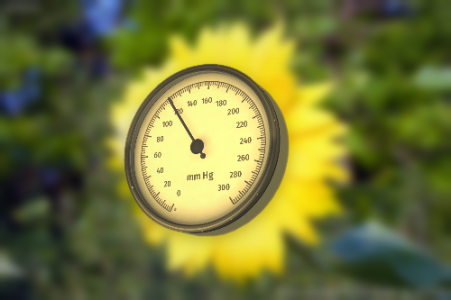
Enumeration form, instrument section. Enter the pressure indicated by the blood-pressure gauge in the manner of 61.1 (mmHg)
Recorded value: 120 (mmHg)
